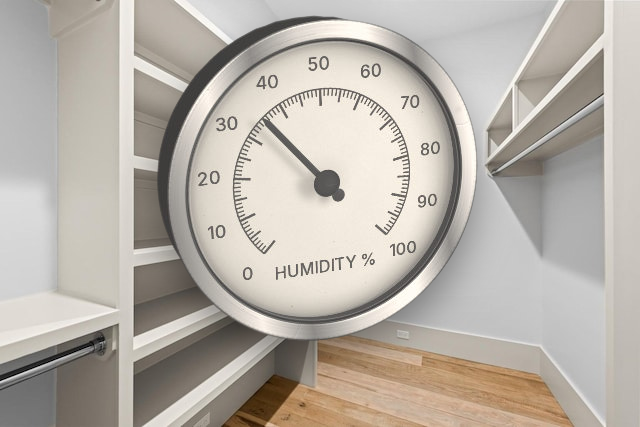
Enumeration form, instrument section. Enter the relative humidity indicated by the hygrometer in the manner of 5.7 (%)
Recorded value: 35 (%)
